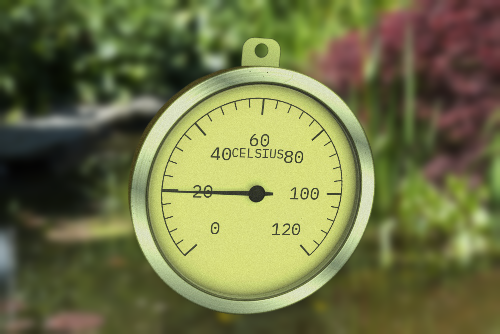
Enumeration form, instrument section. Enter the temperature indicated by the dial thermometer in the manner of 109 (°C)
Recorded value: 20 (°C)
